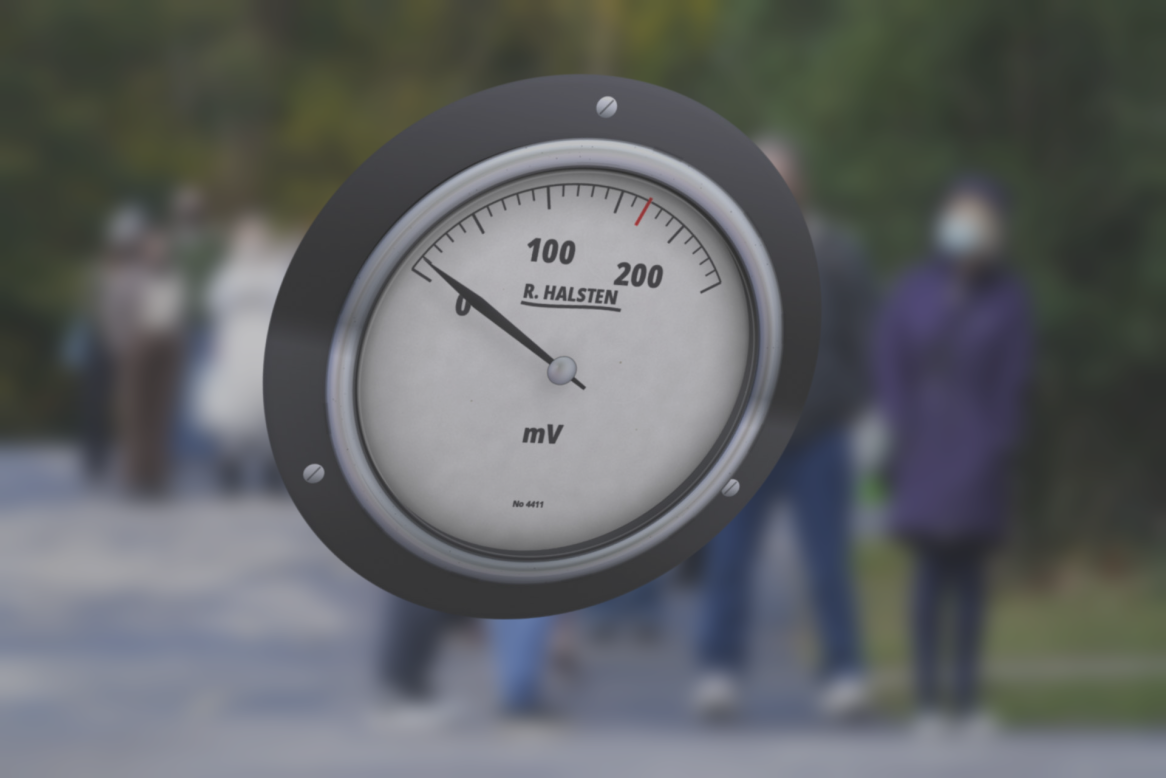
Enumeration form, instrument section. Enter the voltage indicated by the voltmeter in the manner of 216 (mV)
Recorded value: 10 (mV)
